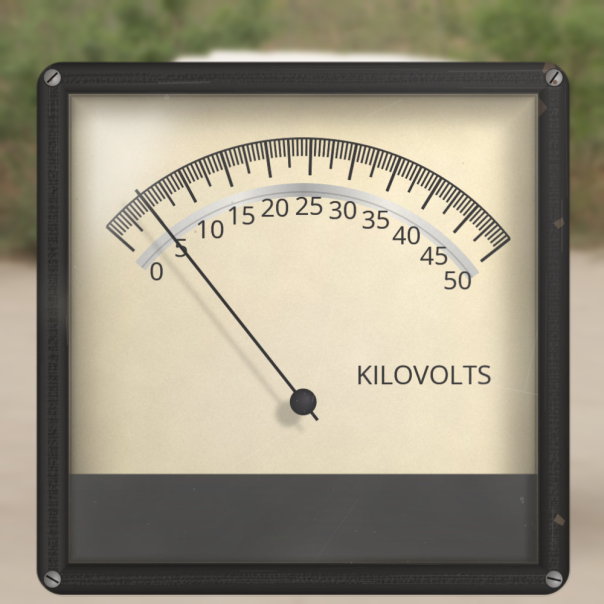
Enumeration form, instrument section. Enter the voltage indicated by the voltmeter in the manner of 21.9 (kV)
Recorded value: 5 (kV)
